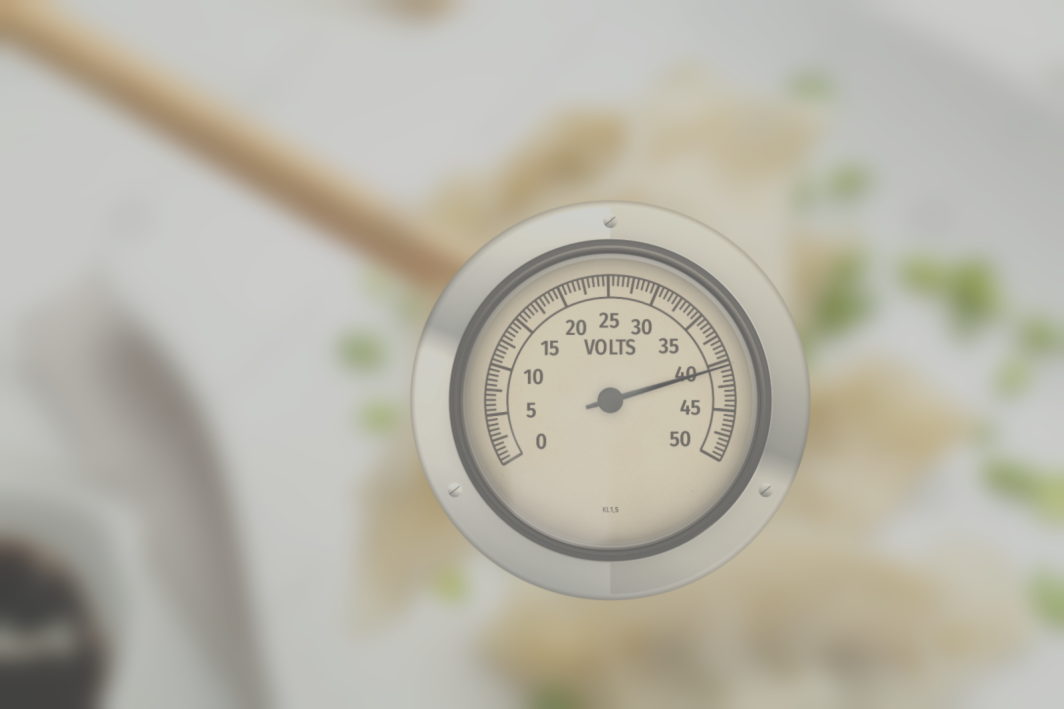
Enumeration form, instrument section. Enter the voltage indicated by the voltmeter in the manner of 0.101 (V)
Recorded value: 40.5 (V)
